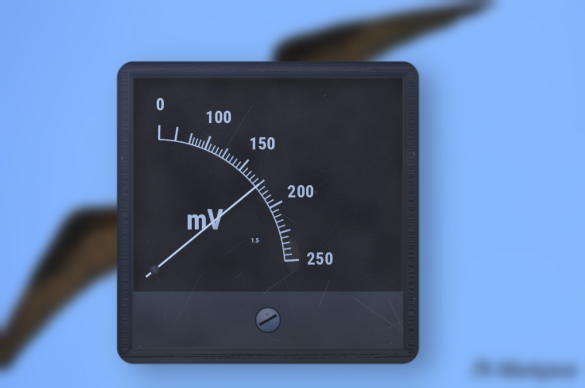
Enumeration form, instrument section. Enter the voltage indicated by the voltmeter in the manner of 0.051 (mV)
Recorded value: 175 (mV)
